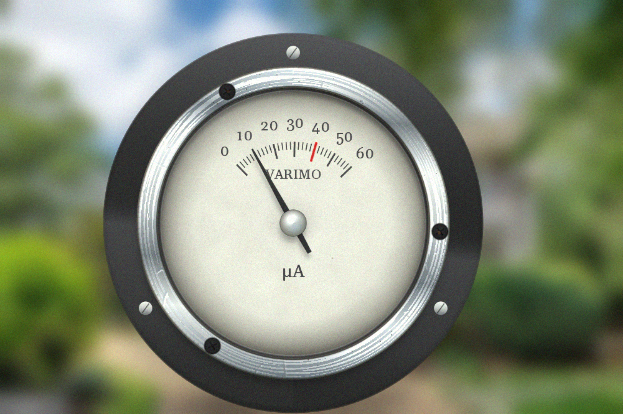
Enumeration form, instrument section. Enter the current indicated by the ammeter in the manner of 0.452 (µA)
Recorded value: 10 (µA)
